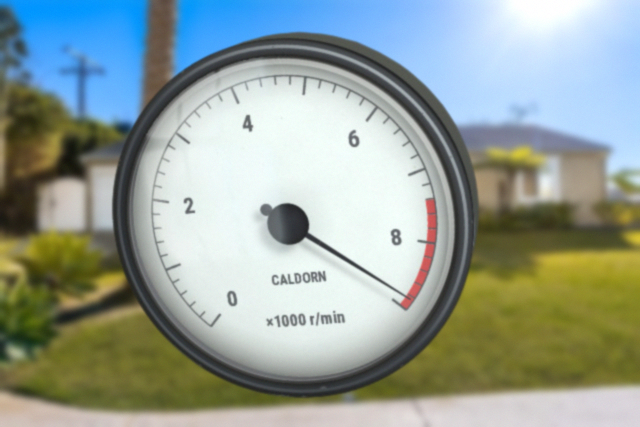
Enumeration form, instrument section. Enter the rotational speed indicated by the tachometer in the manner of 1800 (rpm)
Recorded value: 8800 (rpm)
